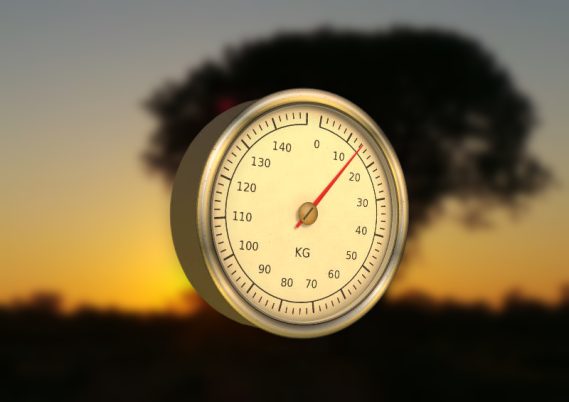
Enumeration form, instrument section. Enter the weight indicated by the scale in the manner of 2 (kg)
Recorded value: 14 (kg)
